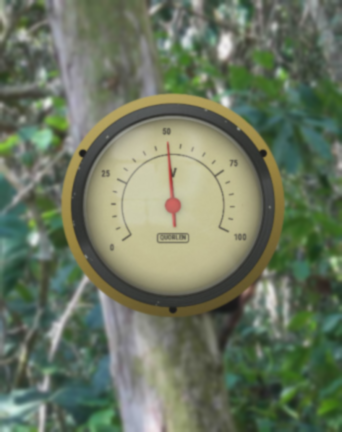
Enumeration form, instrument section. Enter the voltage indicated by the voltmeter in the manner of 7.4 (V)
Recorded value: 50 (V)
